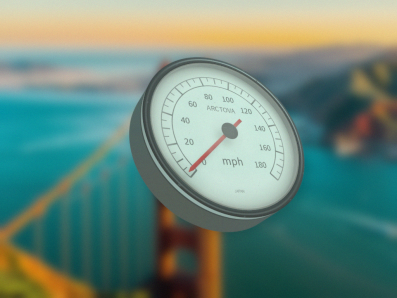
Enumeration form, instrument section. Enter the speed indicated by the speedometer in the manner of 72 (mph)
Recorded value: 2.5 (mph)
